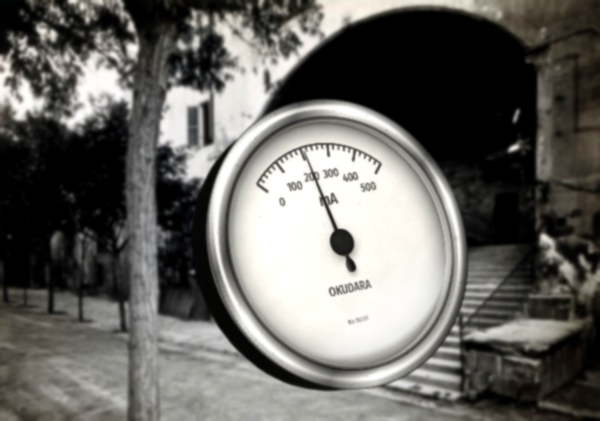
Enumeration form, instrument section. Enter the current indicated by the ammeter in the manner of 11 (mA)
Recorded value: 200 (mA)
